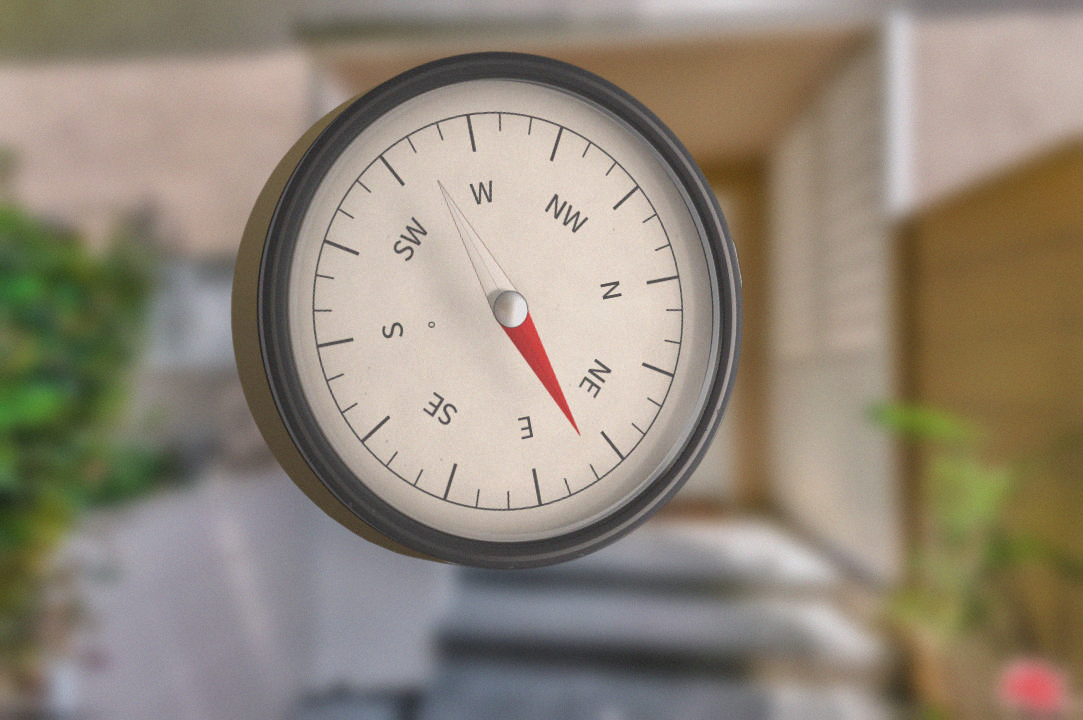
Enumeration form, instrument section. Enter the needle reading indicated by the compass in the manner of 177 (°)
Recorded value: 70 (°)
